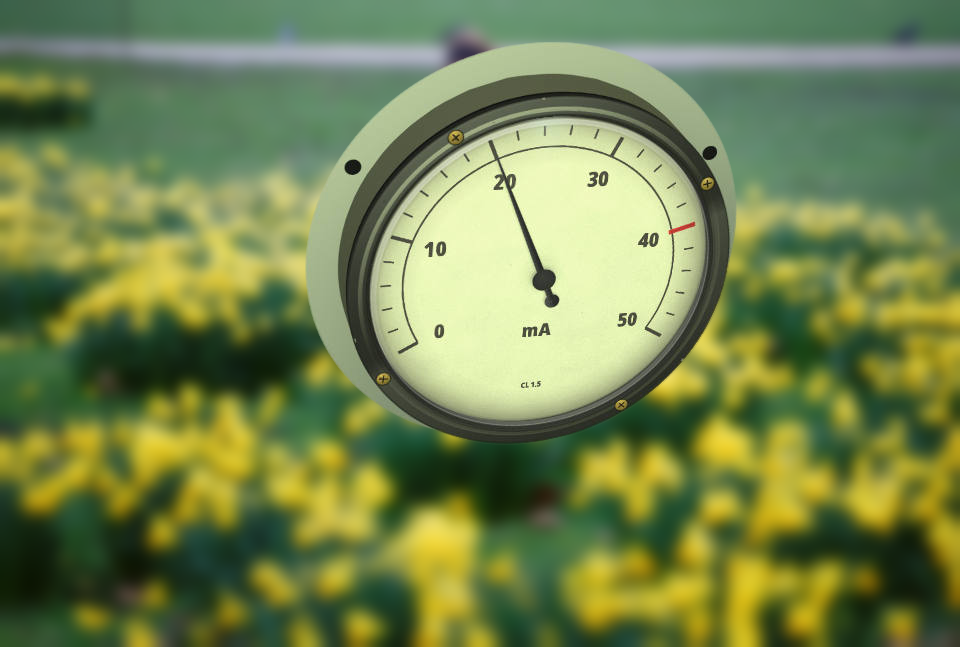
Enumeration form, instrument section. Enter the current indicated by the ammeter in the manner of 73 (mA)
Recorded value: 20 (mA)
